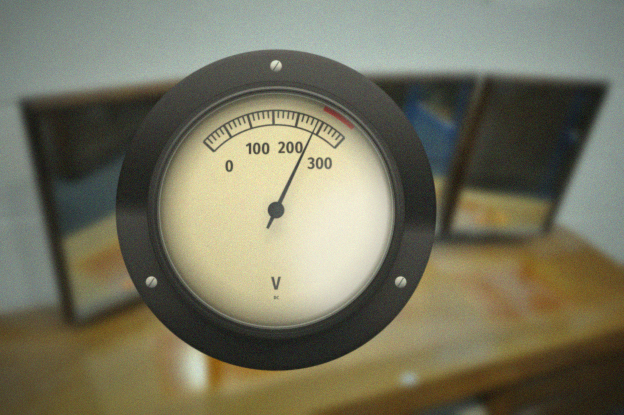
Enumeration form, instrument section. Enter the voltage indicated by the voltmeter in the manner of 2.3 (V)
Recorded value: 240 (V)
